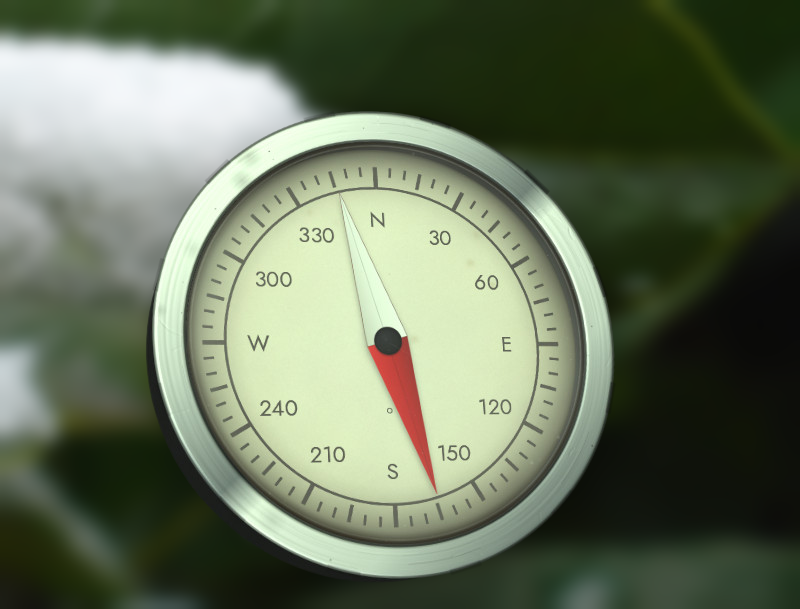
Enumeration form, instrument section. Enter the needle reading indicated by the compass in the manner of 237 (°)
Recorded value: 165 (°)
